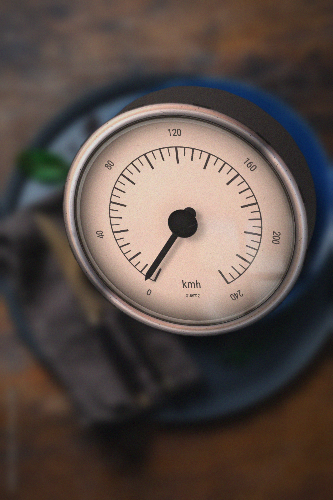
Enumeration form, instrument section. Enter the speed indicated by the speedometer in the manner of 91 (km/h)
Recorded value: 5 (km/h)
